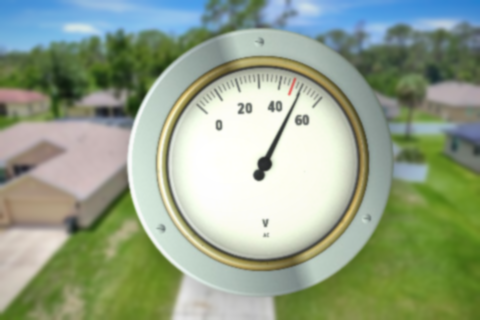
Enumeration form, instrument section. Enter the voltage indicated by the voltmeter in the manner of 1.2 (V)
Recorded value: 50 (V)
